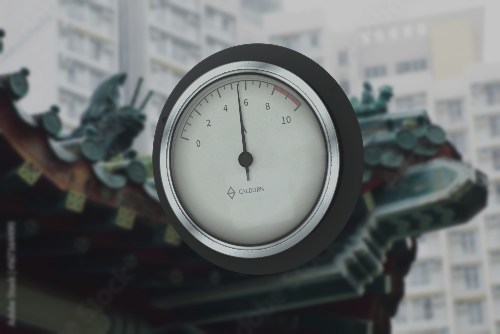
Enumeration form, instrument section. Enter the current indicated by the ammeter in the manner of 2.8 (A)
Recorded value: 5.5 (A)
